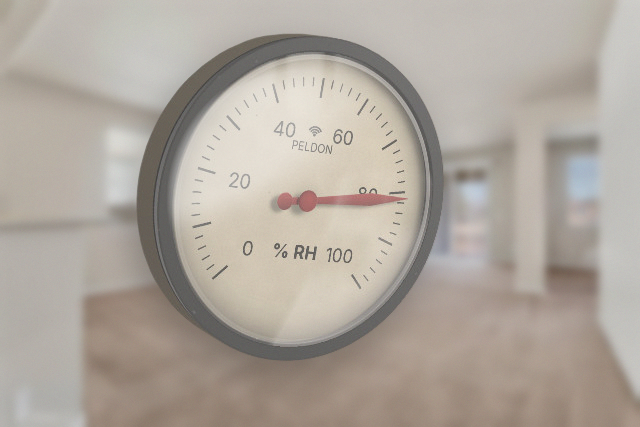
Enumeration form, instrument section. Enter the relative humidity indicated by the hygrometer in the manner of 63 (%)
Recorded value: 81 (%)
